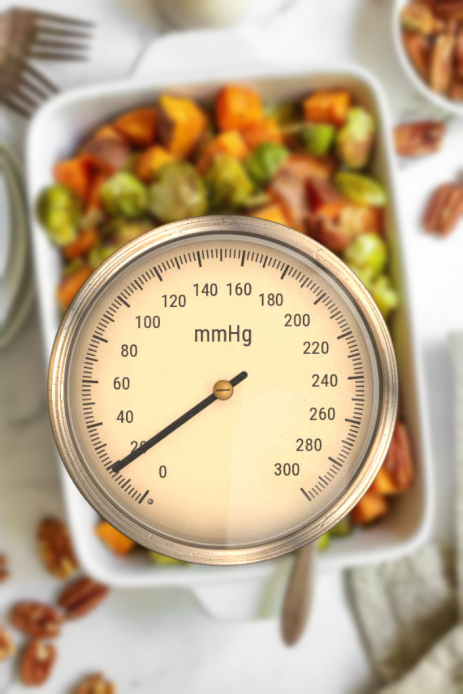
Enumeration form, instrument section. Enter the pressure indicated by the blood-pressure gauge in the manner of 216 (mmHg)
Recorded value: 18 (mmHg)
